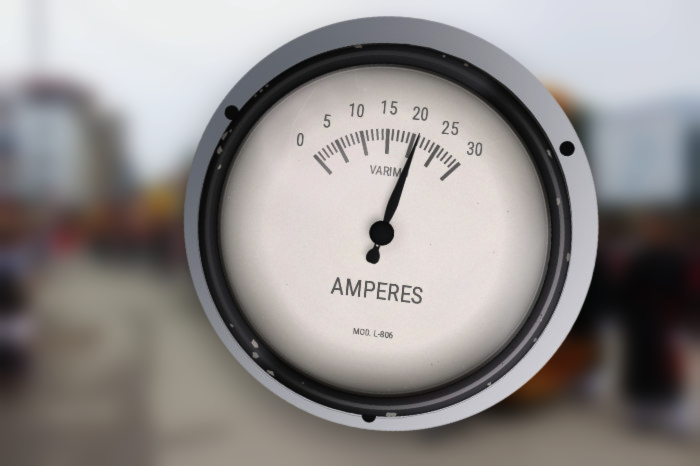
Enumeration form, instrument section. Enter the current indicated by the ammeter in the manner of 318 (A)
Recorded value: 21 (A)
